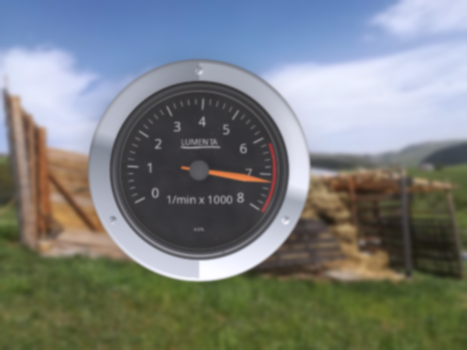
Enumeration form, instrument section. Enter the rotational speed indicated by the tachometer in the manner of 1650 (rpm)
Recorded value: 7200 (rpm)
